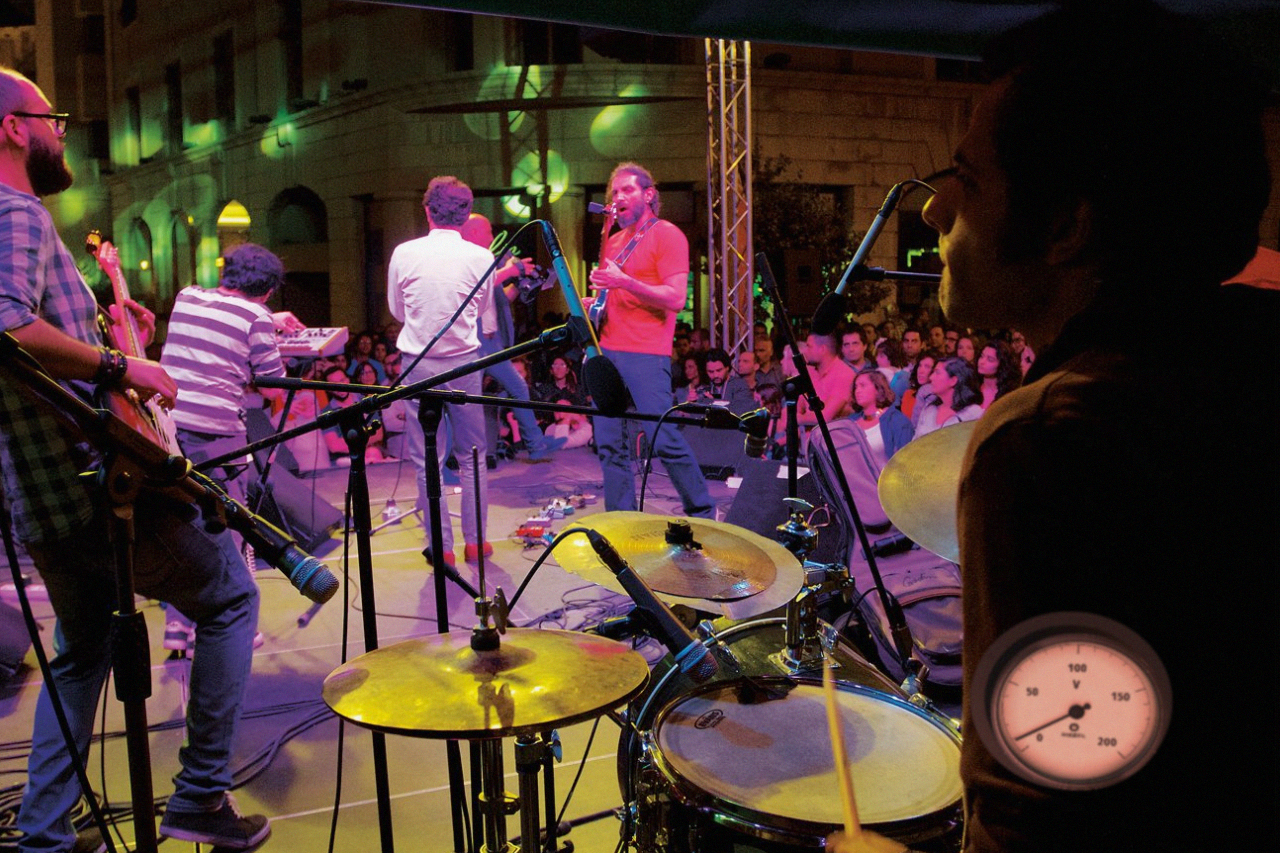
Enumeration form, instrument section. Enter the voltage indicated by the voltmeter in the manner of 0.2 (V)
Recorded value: 10 (V)
